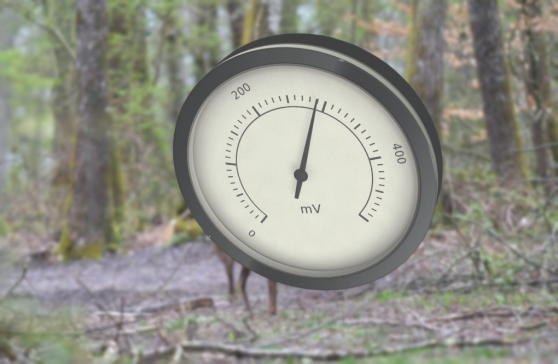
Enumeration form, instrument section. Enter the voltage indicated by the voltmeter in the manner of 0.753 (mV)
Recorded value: 290 (mV)
